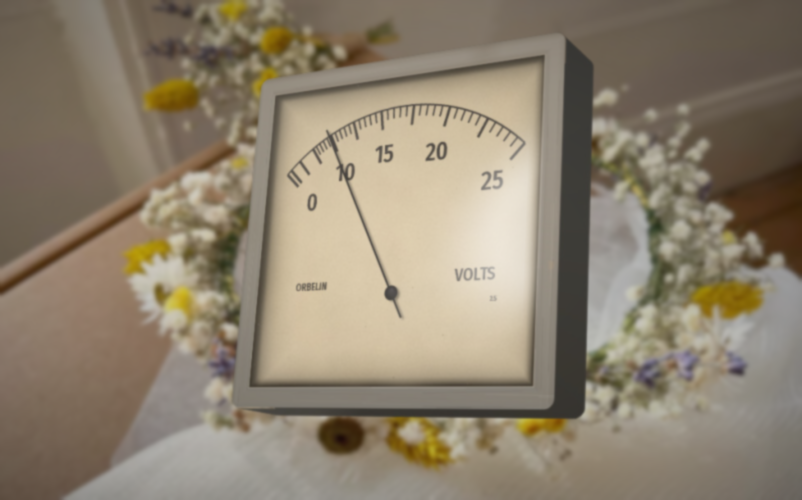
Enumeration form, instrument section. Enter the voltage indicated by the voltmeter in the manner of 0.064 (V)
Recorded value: 10 (V)
